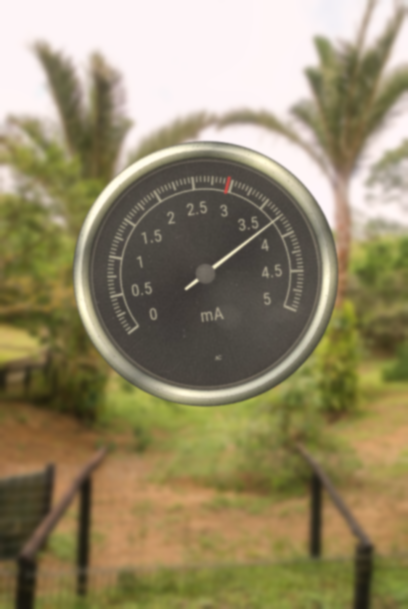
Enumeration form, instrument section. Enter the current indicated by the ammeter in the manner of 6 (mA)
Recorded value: 3.75 (mA)
